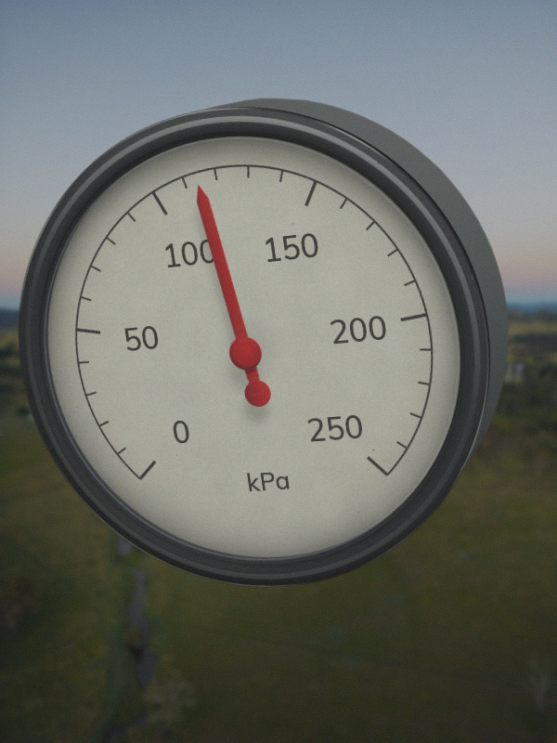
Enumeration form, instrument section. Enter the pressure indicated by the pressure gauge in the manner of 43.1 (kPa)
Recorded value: 115 (kPa)
